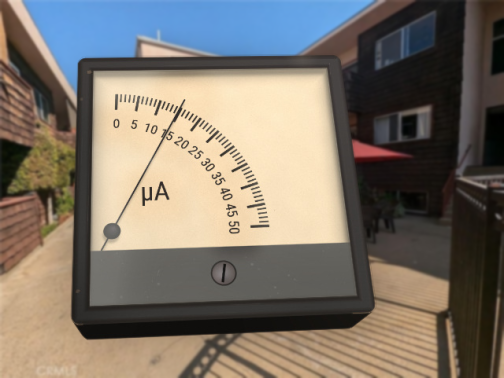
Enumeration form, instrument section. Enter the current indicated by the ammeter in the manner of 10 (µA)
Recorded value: 15 (µA)
